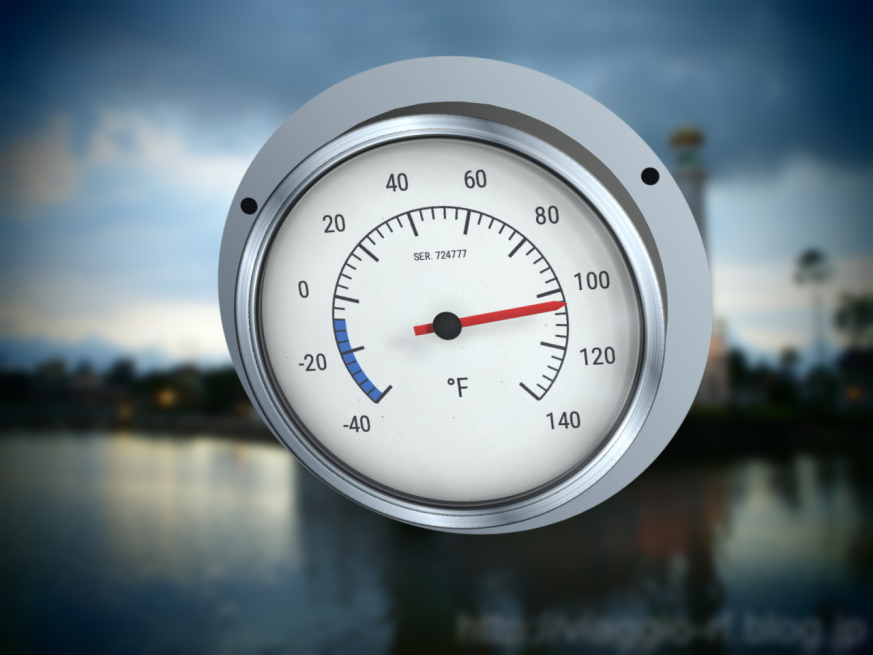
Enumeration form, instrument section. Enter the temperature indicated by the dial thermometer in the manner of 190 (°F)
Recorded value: 104 (°F)
